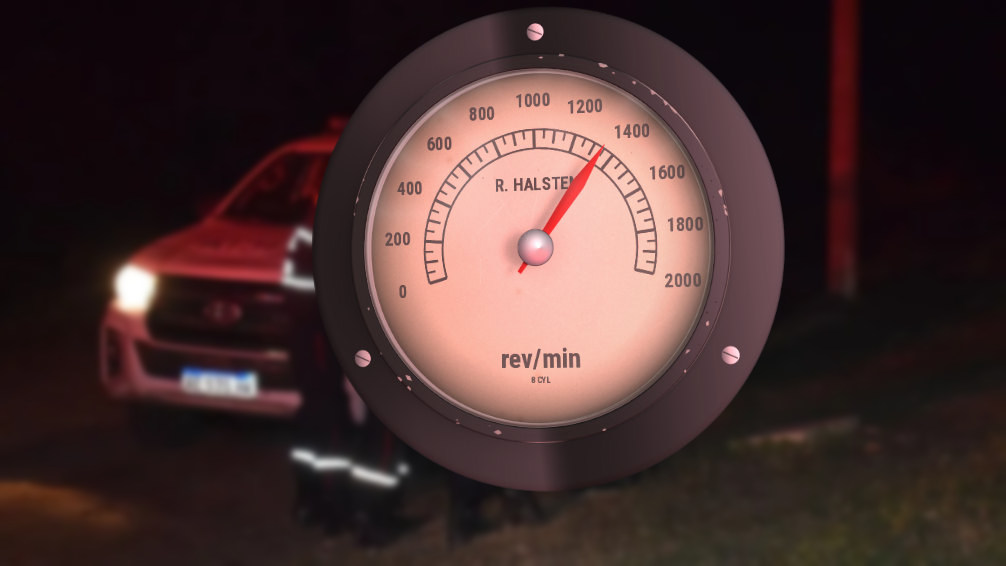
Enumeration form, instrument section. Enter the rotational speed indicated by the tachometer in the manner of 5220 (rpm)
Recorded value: 1350 (rpm)
